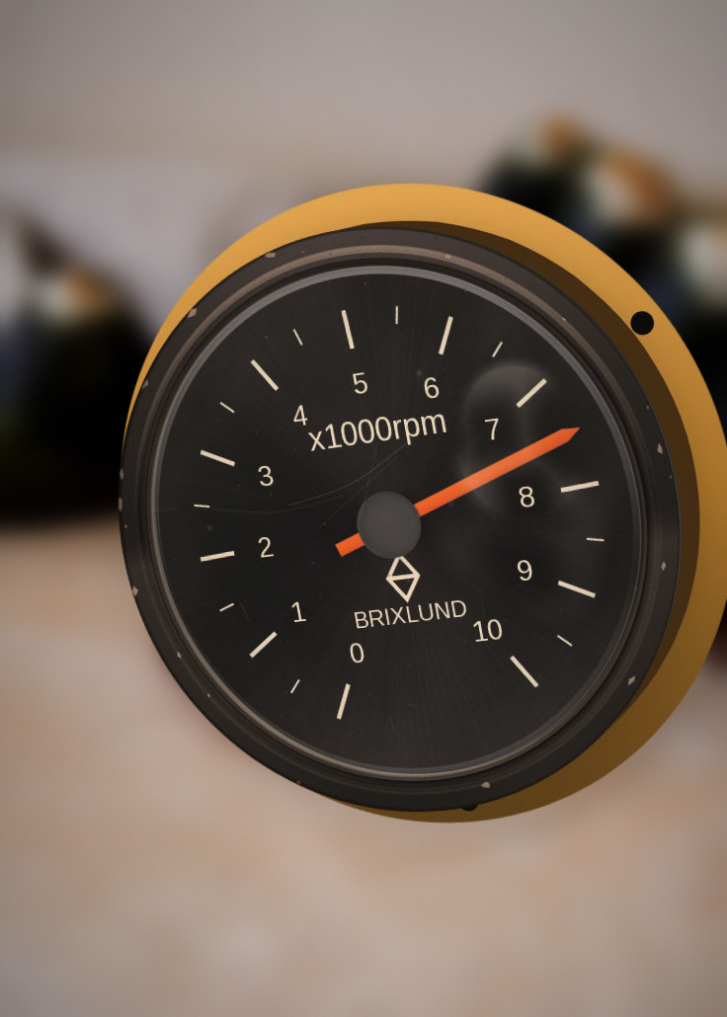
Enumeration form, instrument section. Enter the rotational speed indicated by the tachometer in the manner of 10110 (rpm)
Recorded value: 7500 (rpm)
